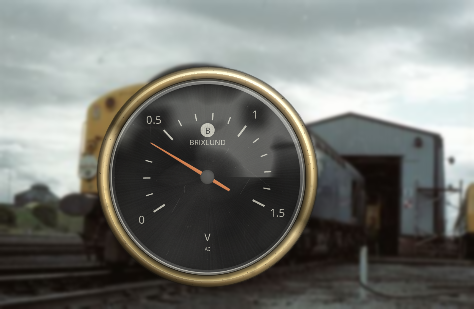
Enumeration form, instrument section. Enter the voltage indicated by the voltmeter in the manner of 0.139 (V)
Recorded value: 0.4 (V)
